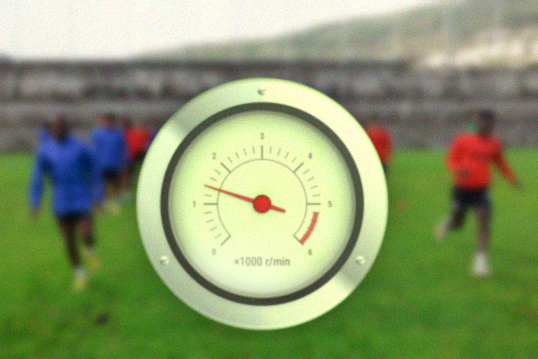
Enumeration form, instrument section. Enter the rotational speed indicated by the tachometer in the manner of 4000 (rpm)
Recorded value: 1400 (rpm)
